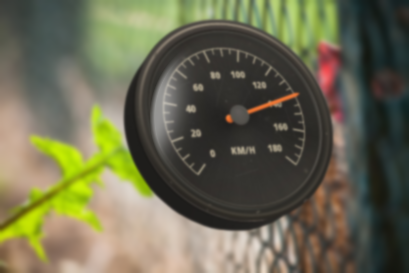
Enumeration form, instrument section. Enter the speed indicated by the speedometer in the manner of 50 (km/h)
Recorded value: 140 (km/h)
